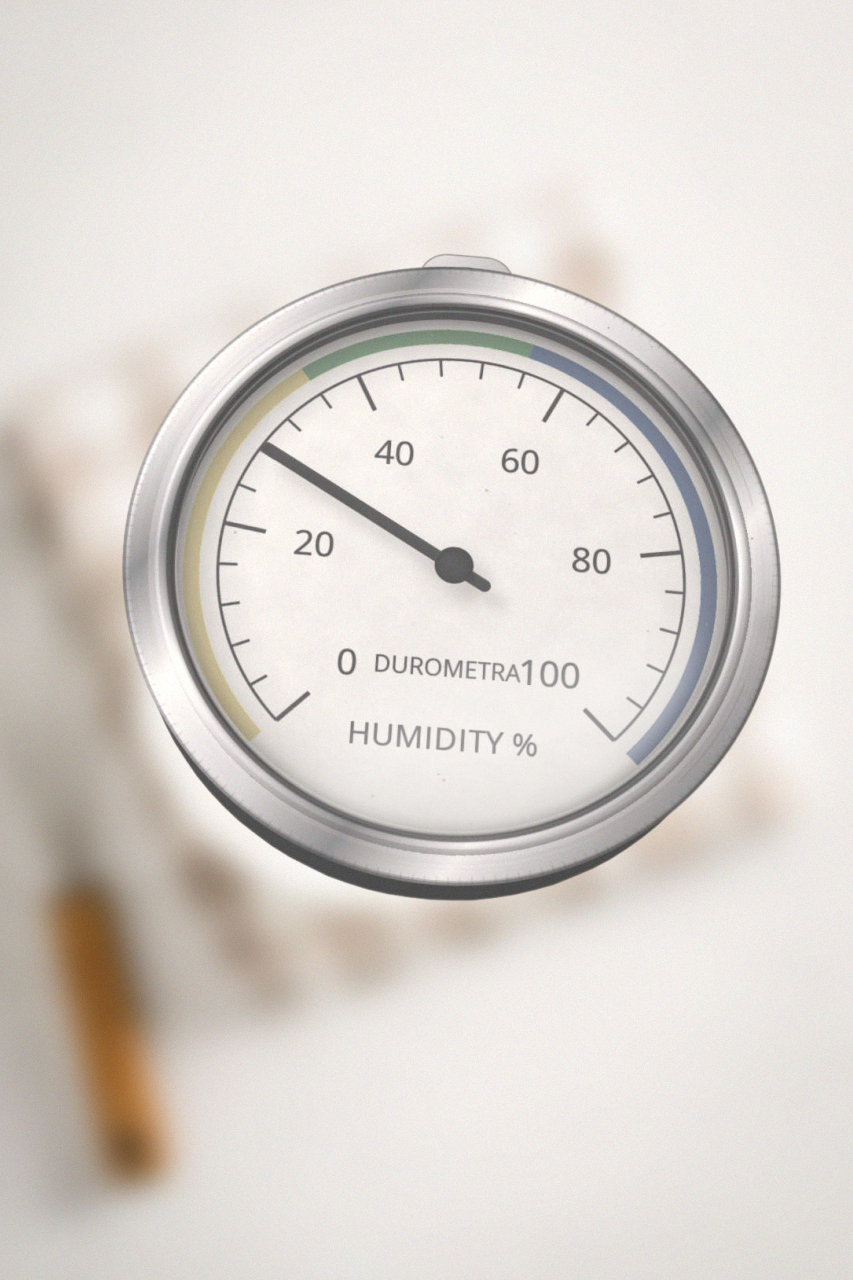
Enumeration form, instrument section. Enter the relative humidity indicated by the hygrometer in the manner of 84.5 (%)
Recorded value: 28 (%)
